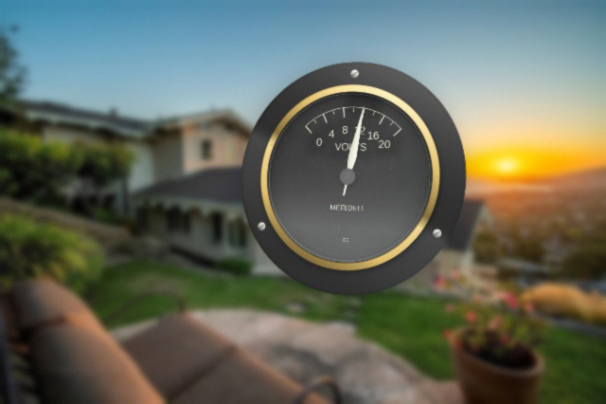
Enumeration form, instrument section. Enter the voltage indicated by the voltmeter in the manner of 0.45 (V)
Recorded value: 12 (V)
